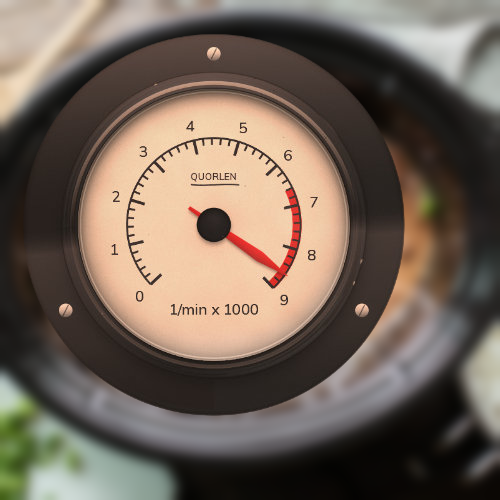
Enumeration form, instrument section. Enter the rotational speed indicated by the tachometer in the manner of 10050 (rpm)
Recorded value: 8600 (rpm)
